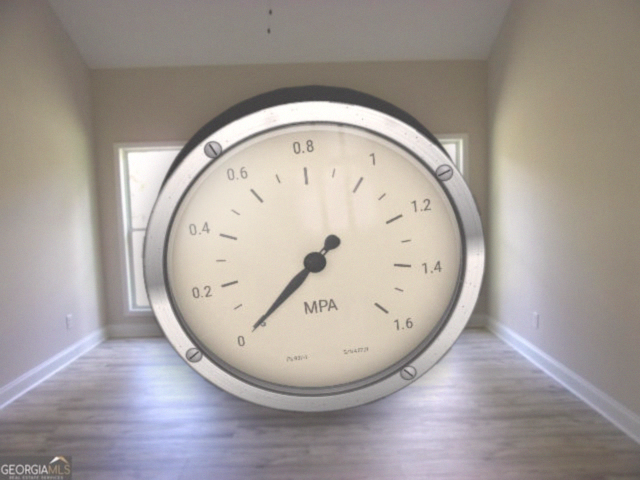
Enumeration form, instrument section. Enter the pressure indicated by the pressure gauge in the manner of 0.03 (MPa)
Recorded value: 0 (MPa)
